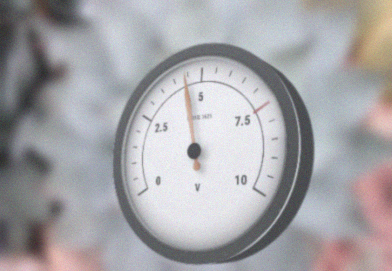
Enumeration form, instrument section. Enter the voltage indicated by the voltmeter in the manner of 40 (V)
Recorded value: 4.5 (V)
